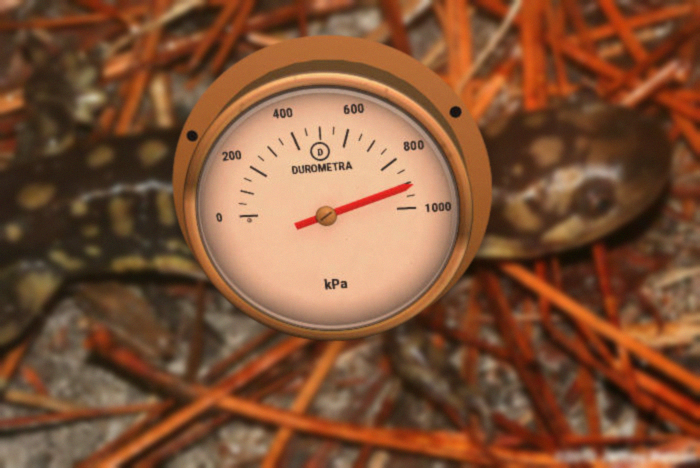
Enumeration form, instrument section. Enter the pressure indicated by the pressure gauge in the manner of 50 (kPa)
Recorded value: 900 (kPa)
